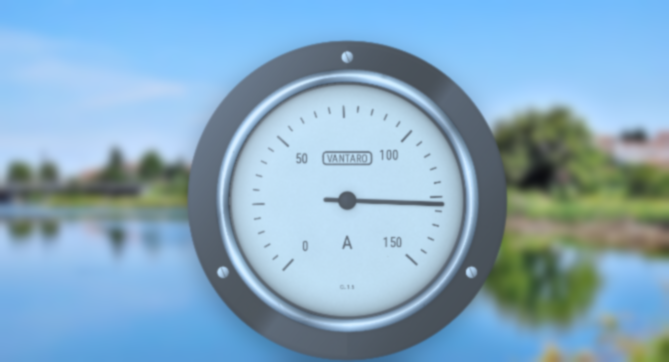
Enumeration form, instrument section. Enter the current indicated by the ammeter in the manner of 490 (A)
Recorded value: 127.5 (A)
